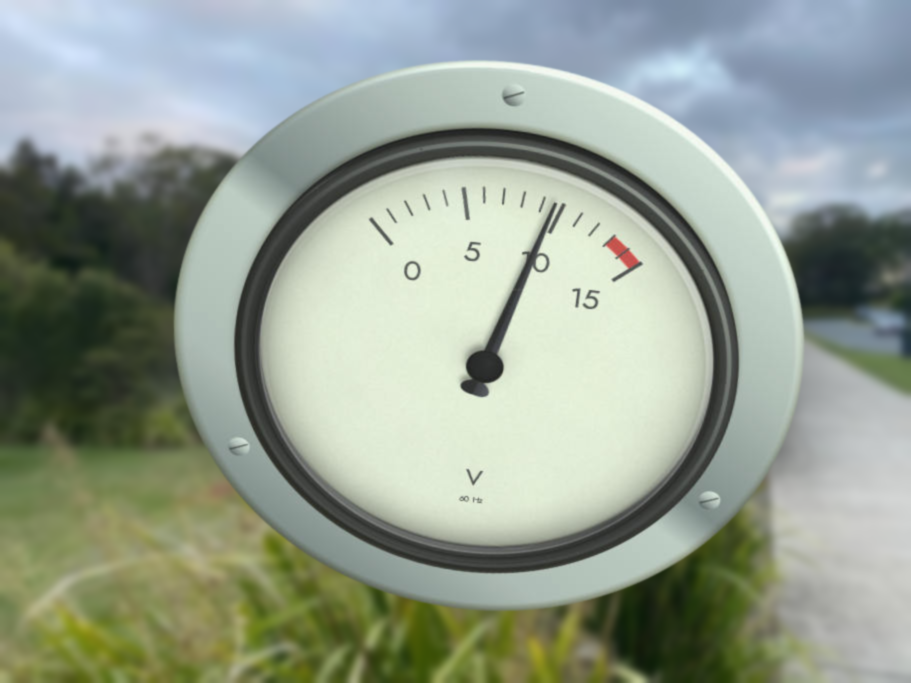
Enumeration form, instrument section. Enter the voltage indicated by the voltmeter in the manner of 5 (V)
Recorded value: 9.5 (V)
